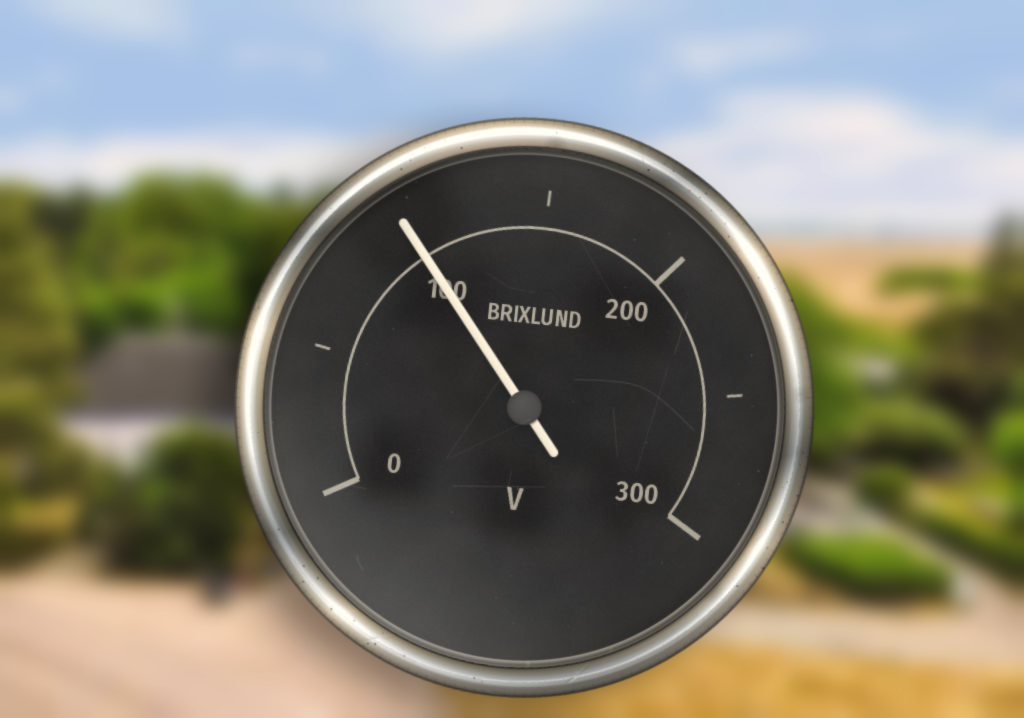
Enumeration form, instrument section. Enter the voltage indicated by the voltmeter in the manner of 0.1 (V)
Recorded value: 100 (V)
